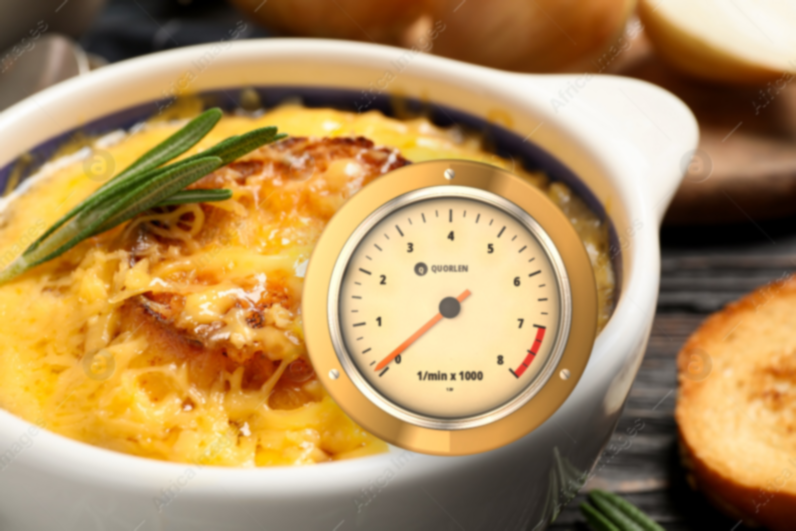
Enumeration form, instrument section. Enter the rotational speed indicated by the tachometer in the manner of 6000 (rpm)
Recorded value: 125 (rpm)
